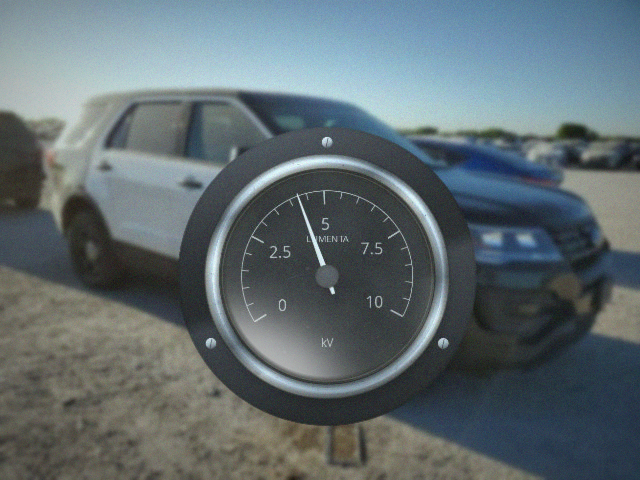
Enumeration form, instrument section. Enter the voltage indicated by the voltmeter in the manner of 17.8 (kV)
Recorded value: 4.25 (kV)
